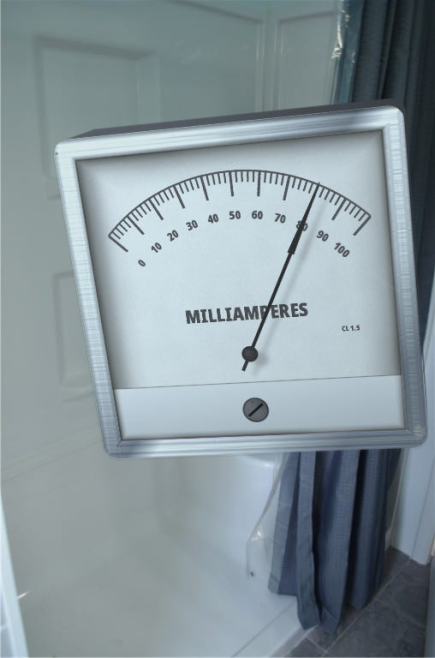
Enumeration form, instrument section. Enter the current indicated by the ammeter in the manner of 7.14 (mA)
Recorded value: 80 (mA)
